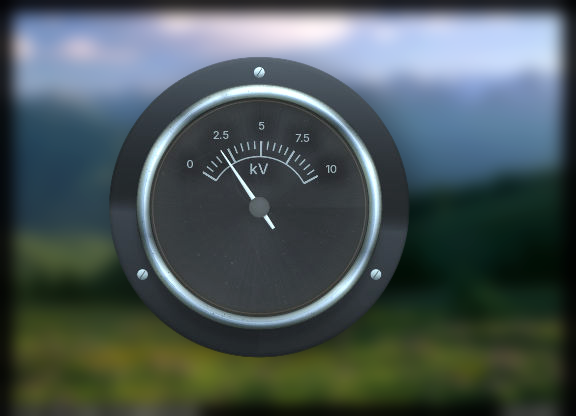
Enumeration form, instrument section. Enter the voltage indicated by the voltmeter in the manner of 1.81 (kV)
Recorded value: 2 (kV)
